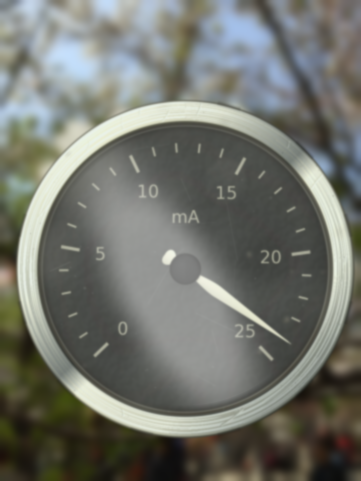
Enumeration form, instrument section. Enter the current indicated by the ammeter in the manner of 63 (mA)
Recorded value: 24 (mA)
